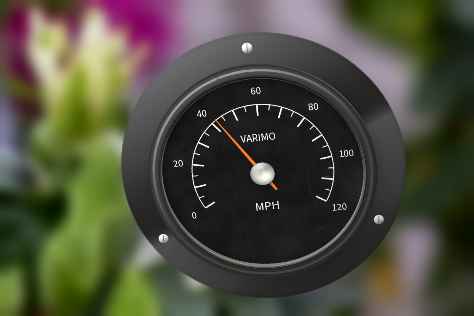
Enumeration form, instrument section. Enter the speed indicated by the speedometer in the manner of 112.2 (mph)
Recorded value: 42.5 (mph)
